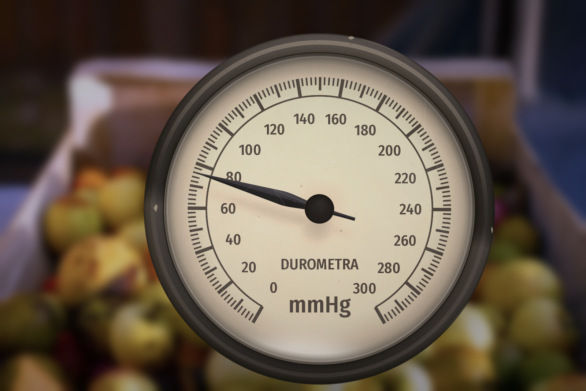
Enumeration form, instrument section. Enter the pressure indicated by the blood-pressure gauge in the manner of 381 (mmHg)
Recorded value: 76 (mmHg)
